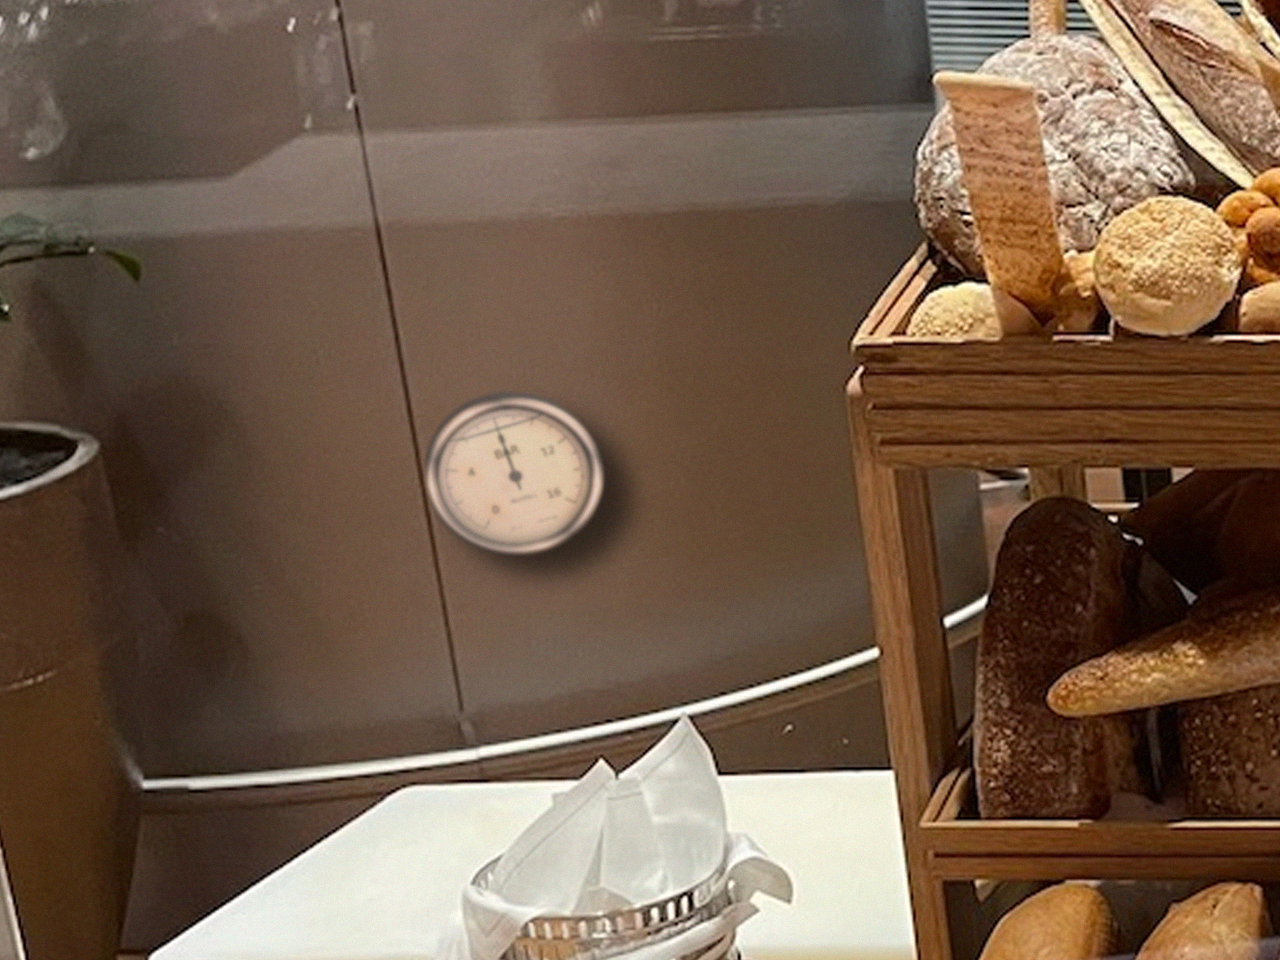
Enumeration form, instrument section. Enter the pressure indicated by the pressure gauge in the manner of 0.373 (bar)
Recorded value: 8 (bar)
